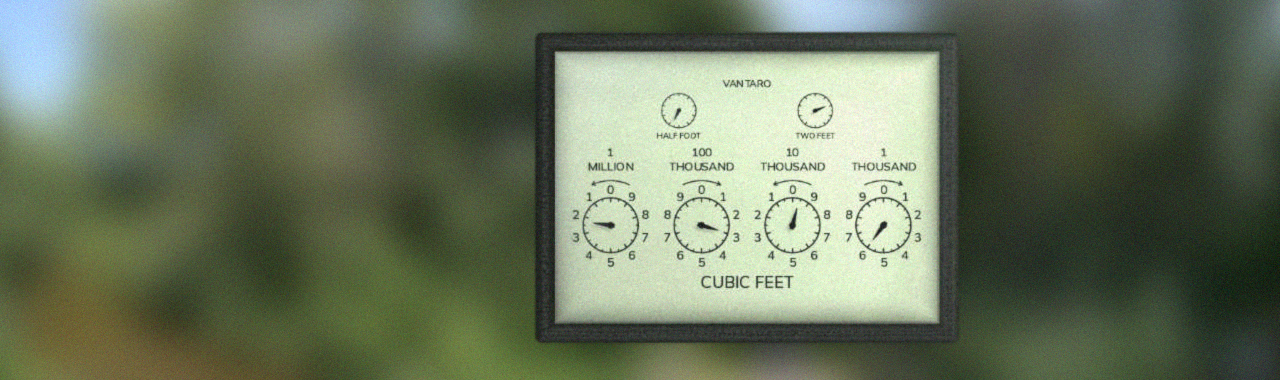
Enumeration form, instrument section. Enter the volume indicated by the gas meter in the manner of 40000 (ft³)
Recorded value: 229600 (ft³)
